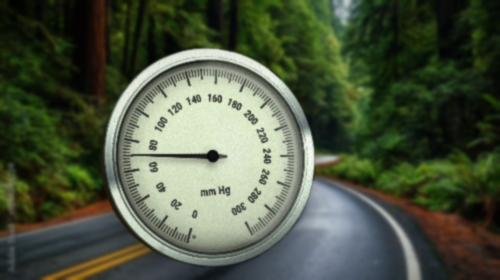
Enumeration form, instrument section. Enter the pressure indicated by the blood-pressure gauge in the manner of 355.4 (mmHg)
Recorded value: 70 (mmHg)
